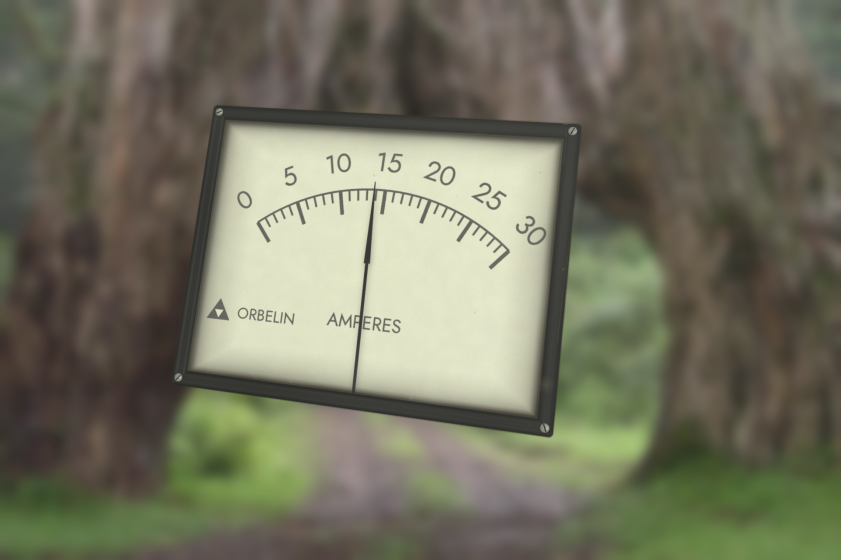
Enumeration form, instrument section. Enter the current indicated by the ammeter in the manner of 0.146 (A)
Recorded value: 14 (A)
